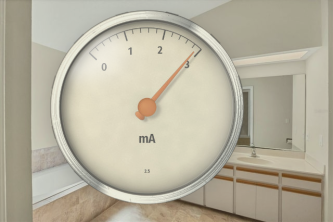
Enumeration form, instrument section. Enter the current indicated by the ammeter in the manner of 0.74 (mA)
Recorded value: 2.9 (mA)
